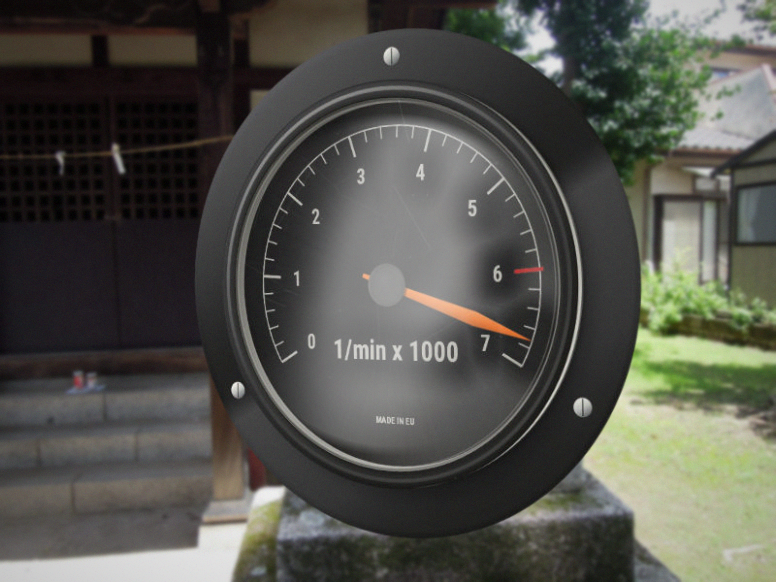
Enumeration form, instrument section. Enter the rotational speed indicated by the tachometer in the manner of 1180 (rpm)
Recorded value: 6700 (rpm)
